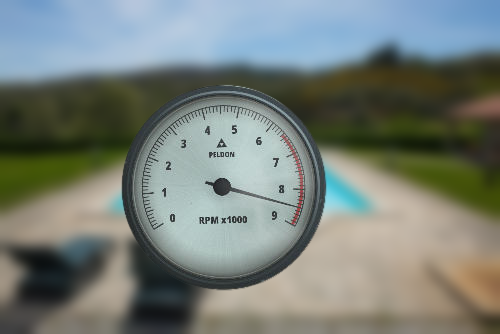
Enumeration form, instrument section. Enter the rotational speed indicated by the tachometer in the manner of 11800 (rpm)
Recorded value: 8500 (rpm)
